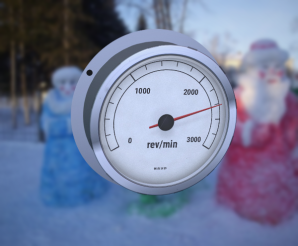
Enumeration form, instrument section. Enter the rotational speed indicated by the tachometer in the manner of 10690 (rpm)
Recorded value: 2400 (rpm)
